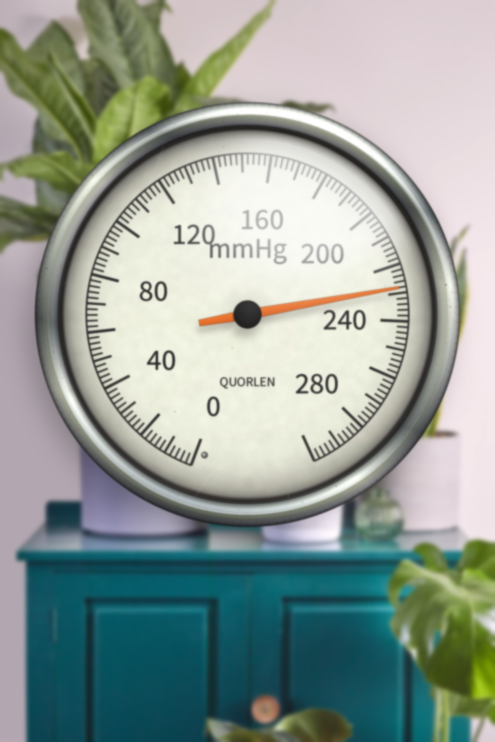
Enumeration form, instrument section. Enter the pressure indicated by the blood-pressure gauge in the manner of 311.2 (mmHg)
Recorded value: 228 (mmHg)
